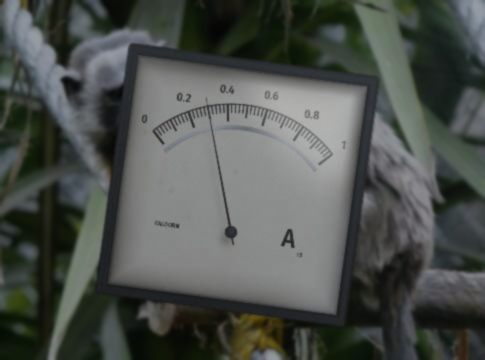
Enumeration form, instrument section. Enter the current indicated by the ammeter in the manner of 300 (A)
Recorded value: 0.3 (A)
